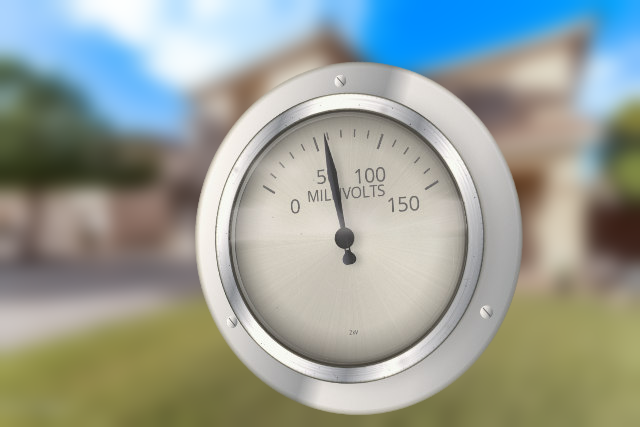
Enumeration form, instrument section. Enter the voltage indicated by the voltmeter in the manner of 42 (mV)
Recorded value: 60 (mV)
